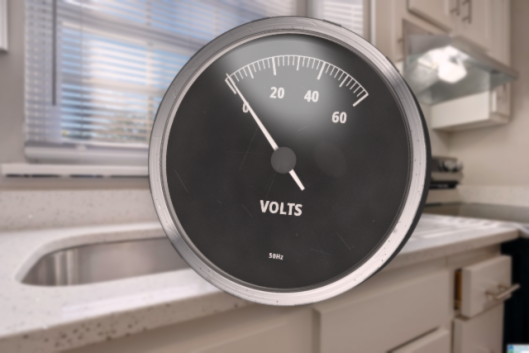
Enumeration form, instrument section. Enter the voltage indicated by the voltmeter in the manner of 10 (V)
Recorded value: 2 (V)
